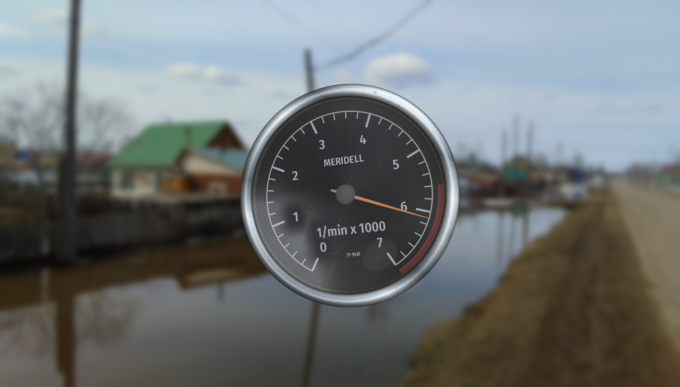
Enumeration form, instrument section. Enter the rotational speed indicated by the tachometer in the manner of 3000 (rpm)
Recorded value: 6100 (rpm)
